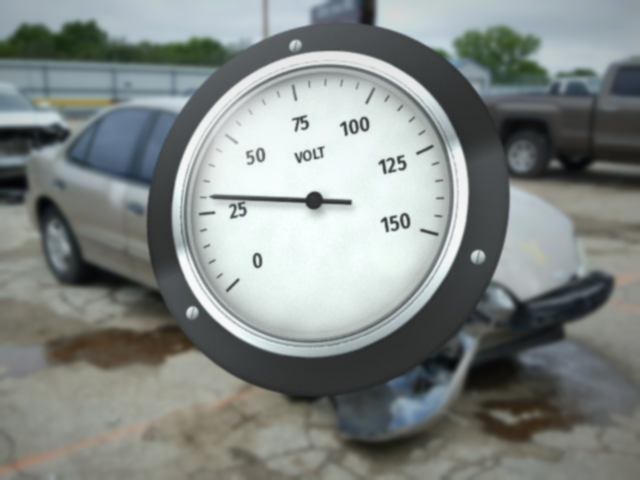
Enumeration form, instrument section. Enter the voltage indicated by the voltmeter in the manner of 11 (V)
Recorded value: 30 (V)
